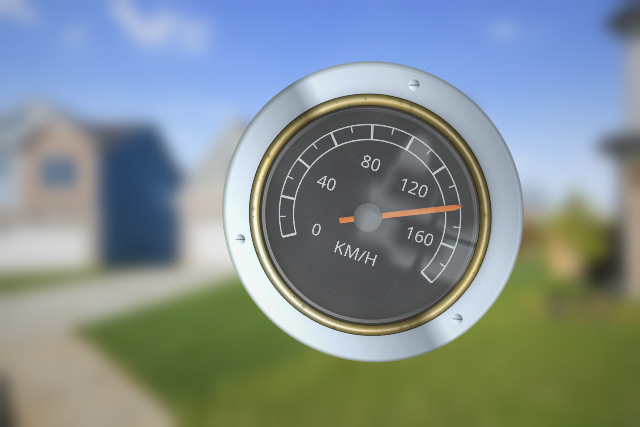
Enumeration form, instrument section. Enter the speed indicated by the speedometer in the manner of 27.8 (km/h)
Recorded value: 140 (km/h)
